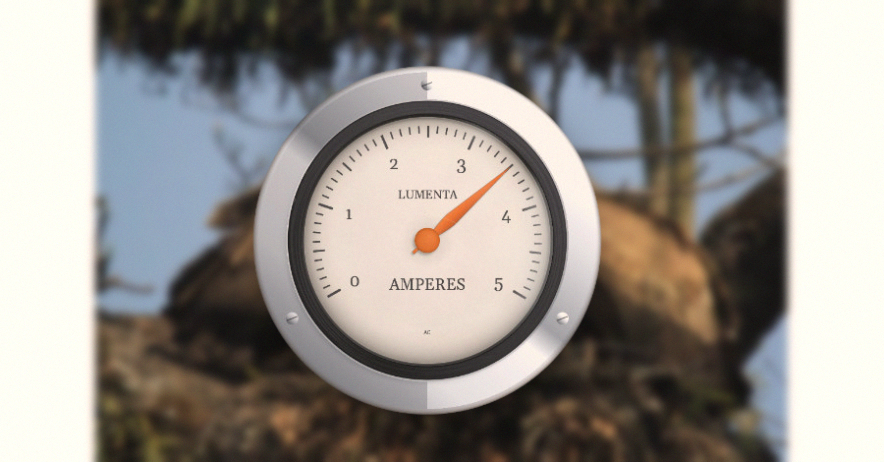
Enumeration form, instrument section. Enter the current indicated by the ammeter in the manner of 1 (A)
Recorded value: 3.5 (A)
